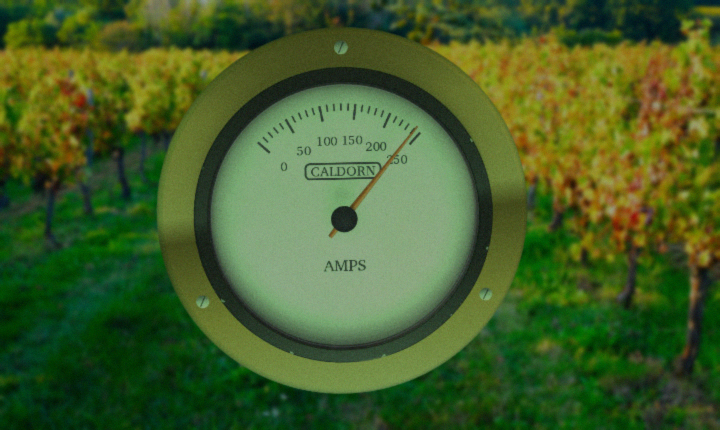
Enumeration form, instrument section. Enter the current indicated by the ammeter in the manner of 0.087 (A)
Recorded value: 240 (A)
